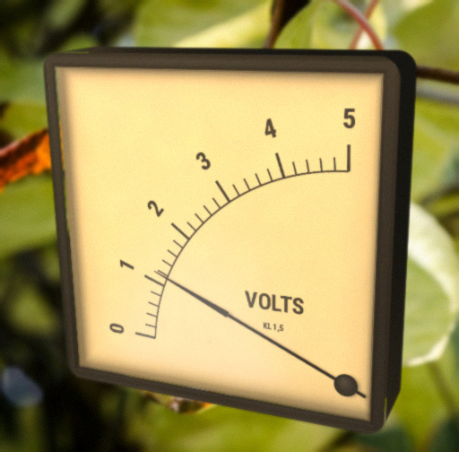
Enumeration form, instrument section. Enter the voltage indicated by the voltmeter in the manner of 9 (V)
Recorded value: 1.2 (V)
